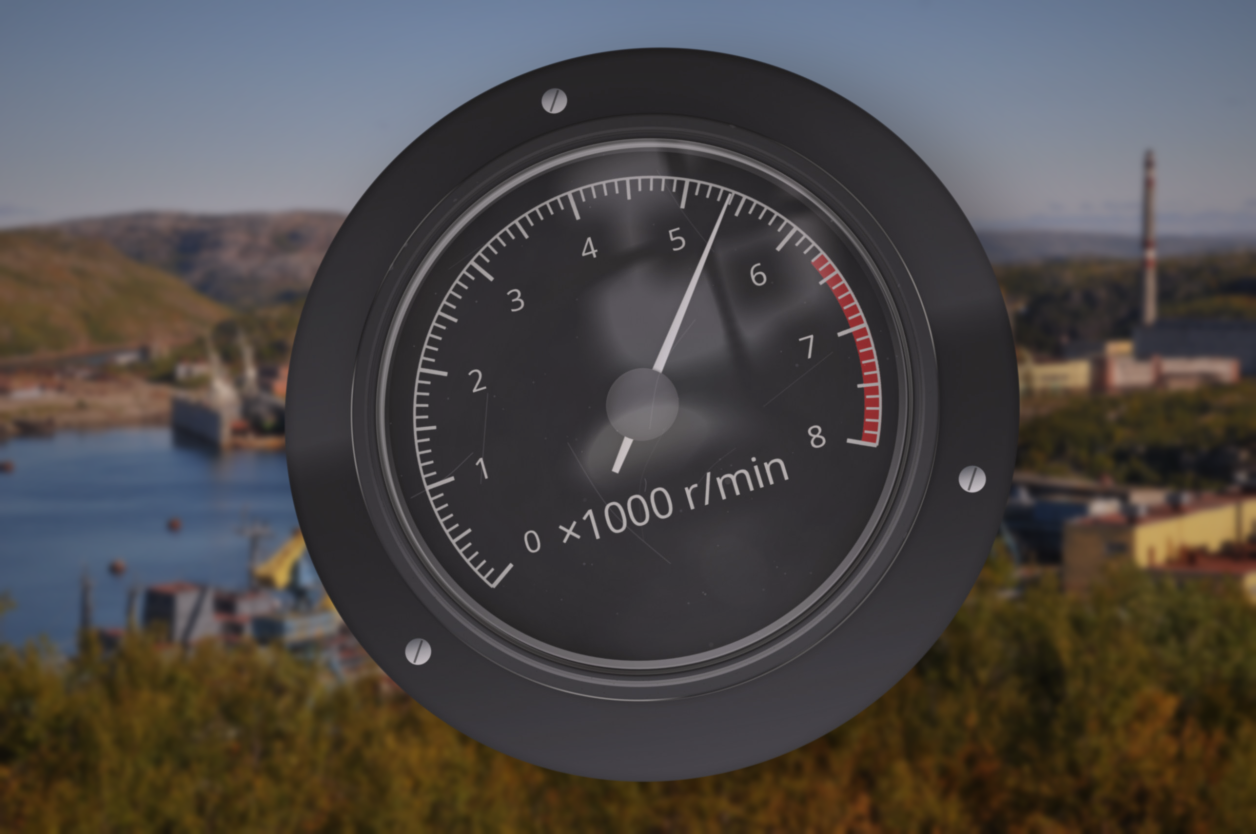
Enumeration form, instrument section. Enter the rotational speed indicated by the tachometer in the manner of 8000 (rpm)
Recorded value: 5400 (rpm)
